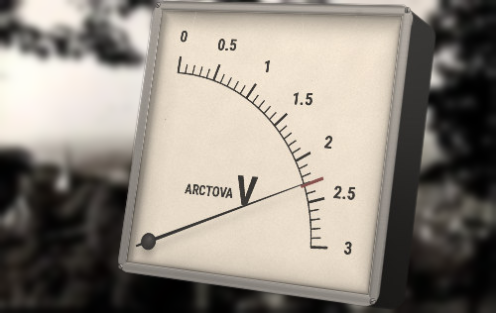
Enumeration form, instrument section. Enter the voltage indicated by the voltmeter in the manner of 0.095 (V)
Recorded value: 2.3 (V)
